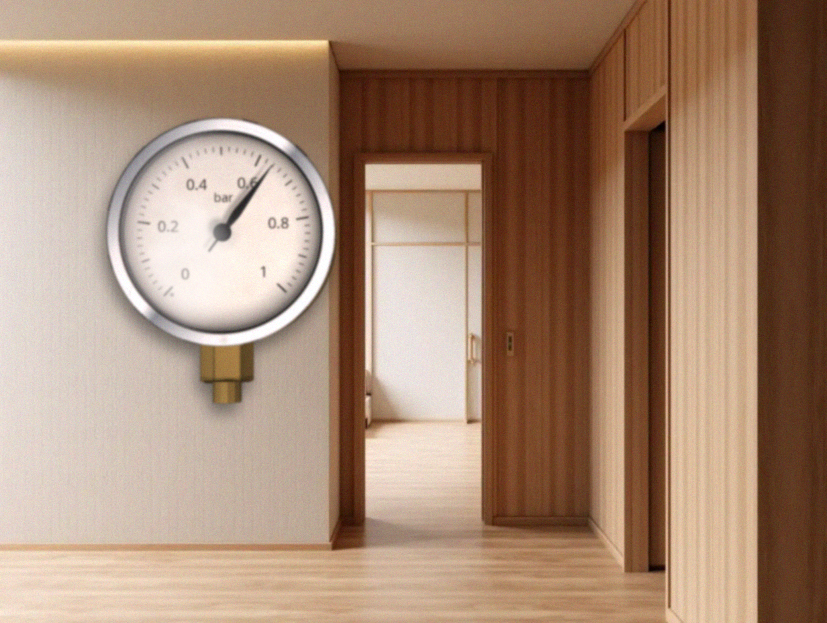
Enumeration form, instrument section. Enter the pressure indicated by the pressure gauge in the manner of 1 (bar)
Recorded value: 0.64 (bar)
